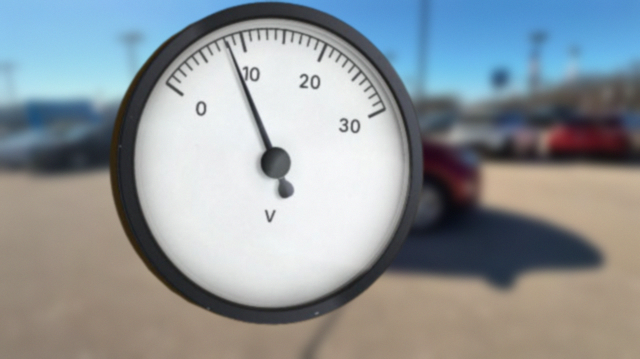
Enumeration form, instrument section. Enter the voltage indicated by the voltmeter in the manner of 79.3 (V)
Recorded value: 8 (V)
